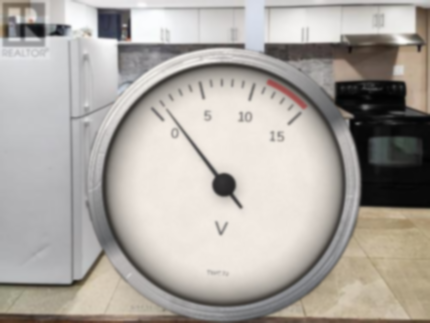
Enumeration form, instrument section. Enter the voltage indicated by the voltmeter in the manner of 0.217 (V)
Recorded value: 1 (V)
